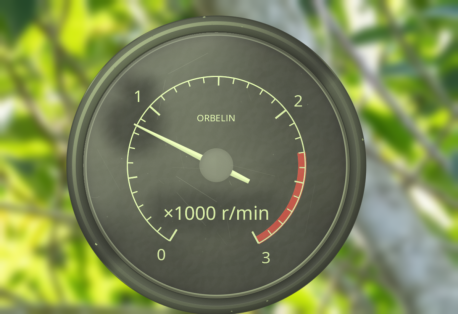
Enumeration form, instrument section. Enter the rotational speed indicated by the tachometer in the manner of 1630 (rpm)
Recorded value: 850 (rpm)
